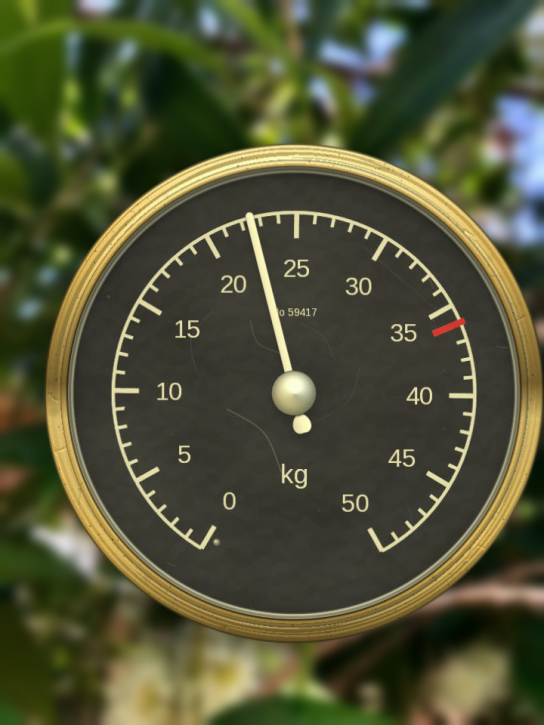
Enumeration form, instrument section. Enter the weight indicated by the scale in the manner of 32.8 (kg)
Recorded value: 22.5 (kg)
